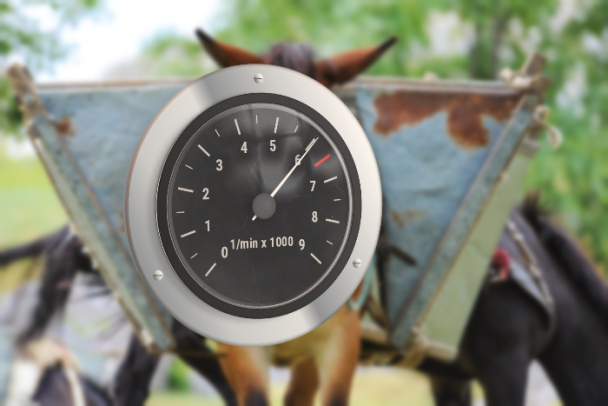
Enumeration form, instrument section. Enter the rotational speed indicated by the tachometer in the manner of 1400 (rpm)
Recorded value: 6000 (rpm)
